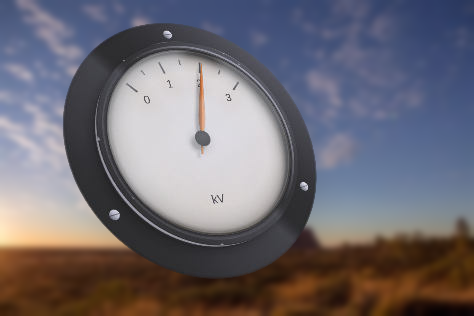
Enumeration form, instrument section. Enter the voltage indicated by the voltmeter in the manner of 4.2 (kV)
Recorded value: 2 (kV)
